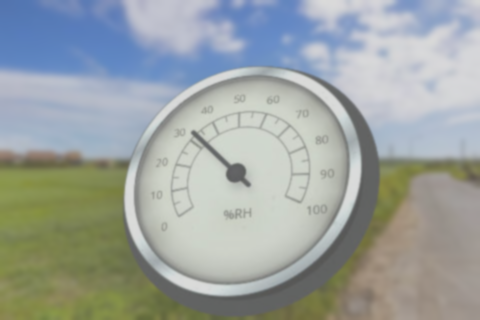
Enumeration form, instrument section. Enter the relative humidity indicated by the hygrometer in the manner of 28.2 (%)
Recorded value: 32.5 (%)
